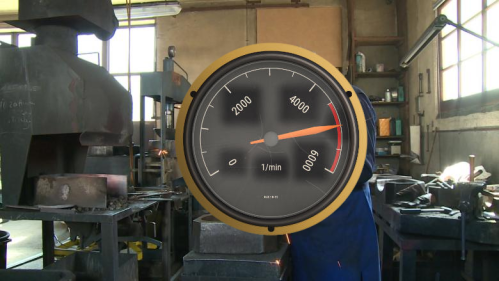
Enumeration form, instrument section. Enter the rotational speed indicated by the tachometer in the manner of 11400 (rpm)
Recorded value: 5000 (rpm)
